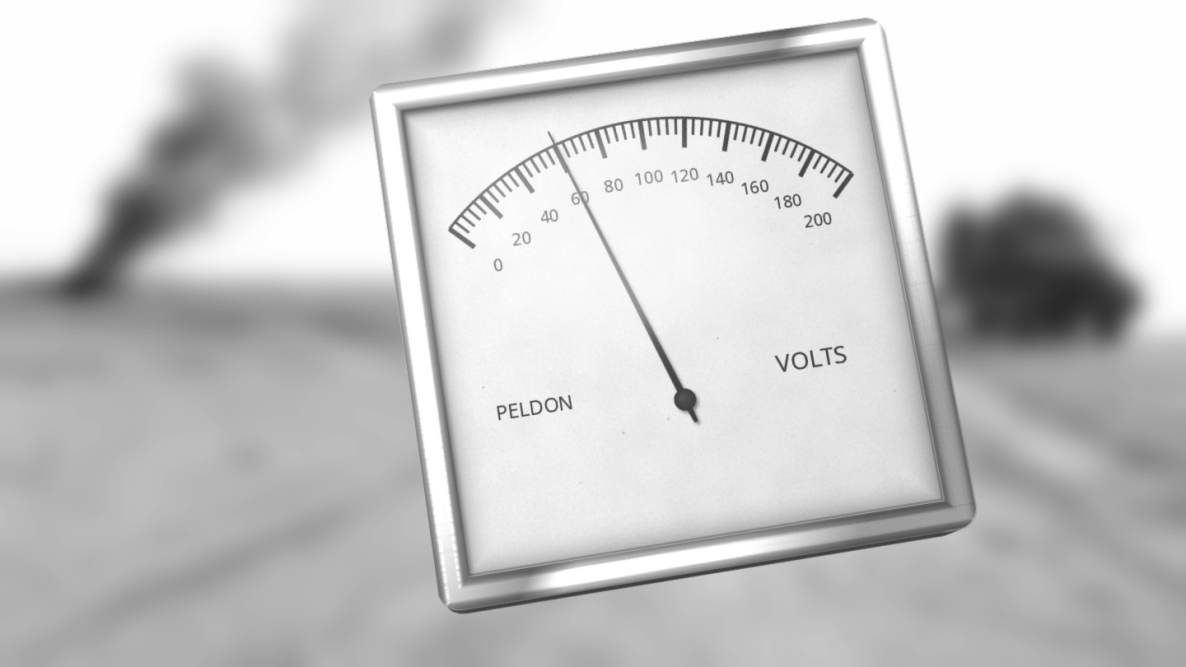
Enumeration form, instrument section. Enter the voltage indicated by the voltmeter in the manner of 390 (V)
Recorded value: 60 (V)
